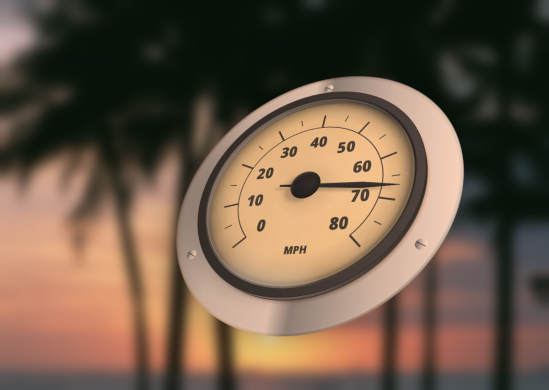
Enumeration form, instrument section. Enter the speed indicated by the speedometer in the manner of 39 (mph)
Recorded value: 67.5 (mph)
